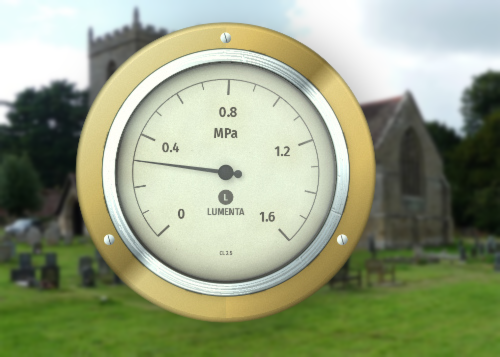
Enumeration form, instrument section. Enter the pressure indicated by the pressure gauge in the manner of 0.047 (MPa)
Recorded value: 0.3 (MPa)
